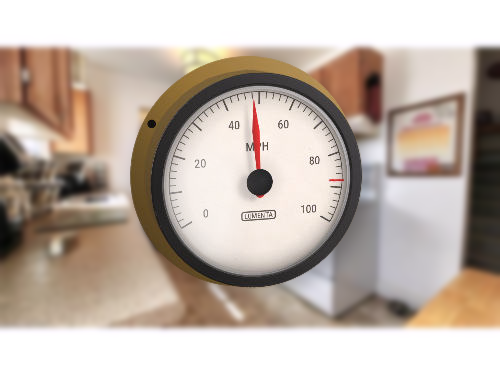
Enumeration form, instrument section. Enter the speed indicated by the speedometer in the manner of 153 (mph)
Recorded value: 48 (mph)
